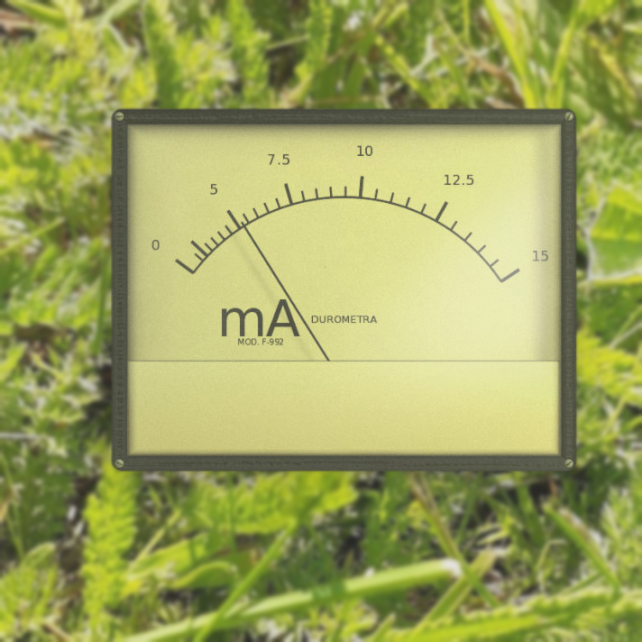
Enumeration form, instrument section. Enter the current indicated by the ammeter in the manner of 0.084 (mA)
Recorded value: 5.25 (mA)
